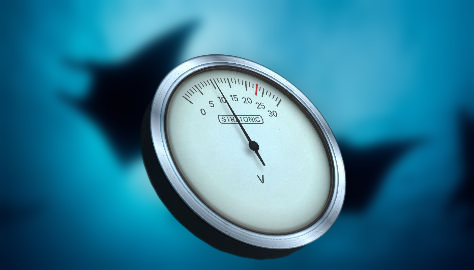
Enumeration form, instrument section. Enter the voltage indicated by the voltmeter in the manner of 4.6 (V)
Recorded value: 10 (V)
